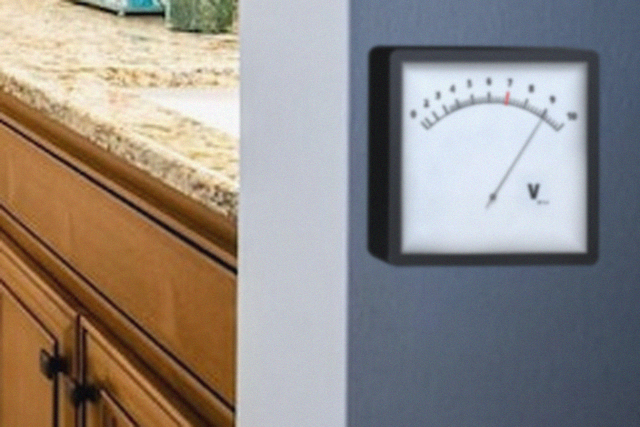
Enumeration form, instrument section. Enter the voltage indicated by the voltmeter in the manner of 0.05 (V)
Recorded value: 9 (V)
